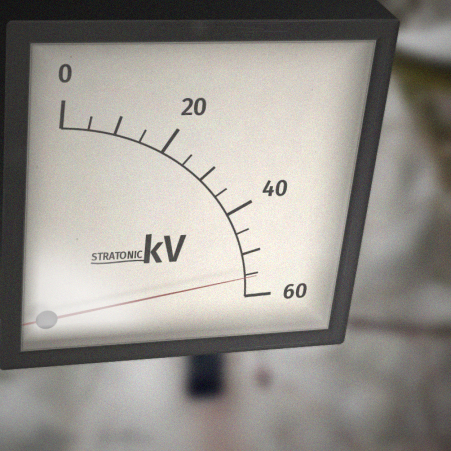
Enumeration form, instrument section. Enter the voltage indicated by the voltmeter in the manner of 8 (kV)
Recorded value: 55 (kV)
